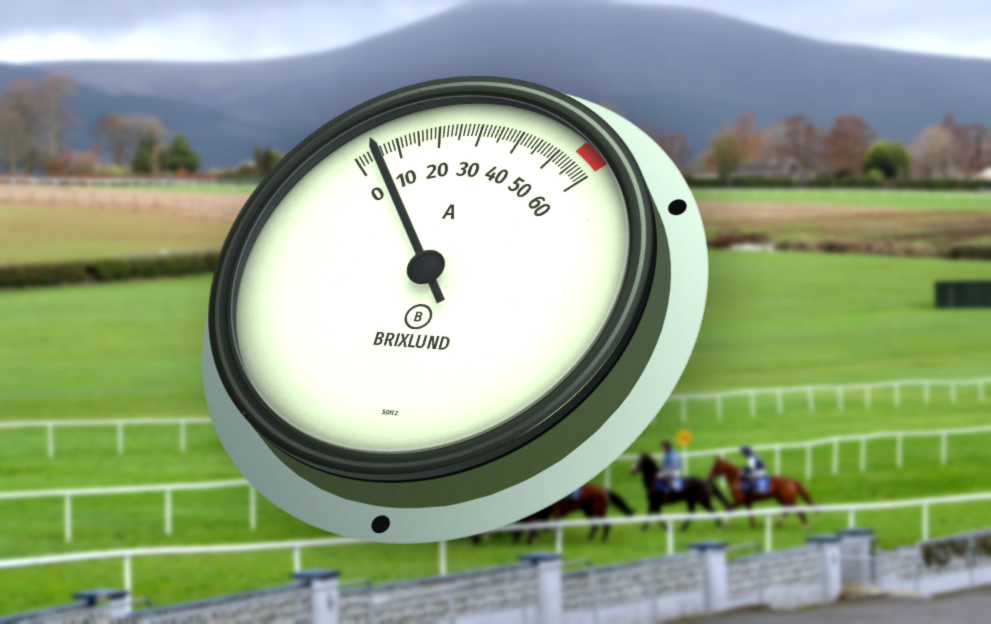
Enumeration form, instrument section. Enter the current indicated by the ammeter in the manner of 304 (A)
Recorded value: 5 (A)
